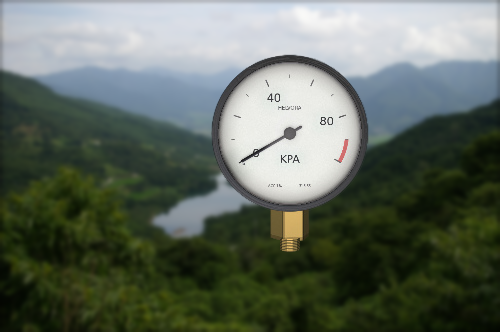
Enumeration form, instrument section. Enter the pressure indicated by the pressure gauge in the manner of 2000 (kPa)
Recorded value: 0 (kPa)
